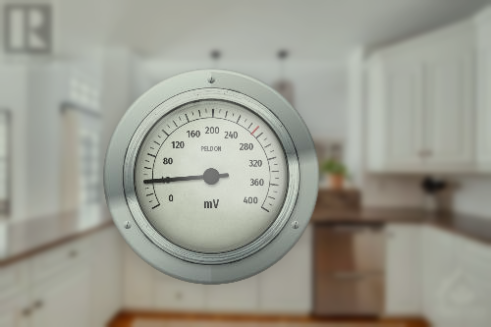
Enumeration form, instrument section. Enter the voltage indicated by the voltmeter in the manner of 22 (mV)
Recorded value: 40 (mV)
